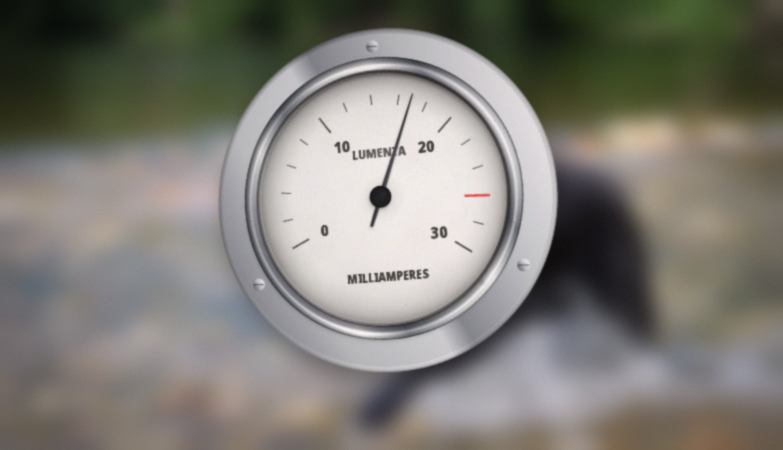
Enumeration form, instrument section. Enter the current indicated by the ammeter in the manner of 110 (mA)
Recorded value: 17 (mA)
